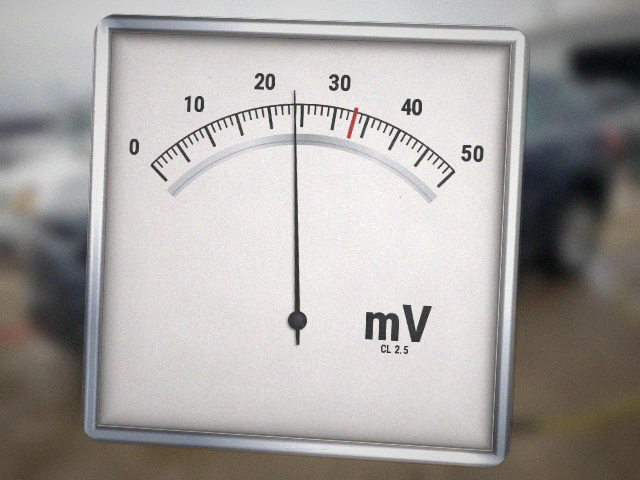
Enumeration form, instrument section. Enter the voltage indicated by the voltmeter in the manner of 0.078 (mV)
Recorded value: 24 (mV)
